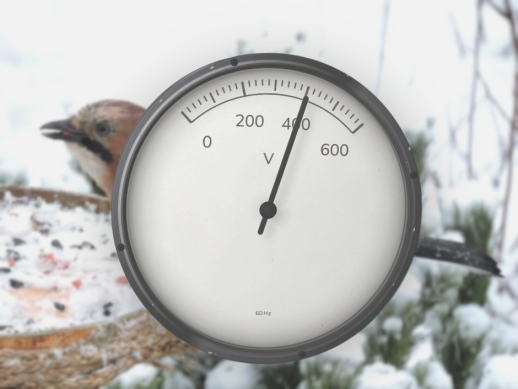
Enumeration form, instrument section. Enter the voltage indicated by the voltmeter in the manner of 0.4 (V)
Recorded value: 400 (V)
